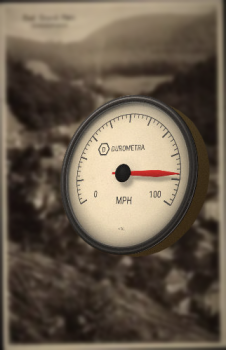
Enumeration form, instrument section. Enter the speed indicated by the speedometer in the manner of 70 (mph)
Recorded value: 88 (mph)
